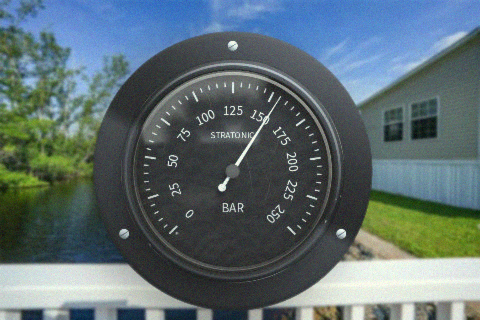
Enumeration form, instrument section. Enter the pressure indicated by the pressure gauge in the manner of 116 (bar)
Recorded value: 155 (bar)
